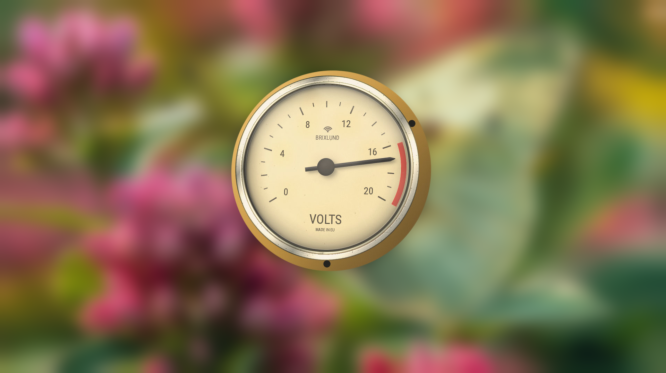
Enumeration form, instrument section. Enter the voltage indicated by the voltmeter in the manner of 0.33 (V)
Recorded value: 17 (V)
